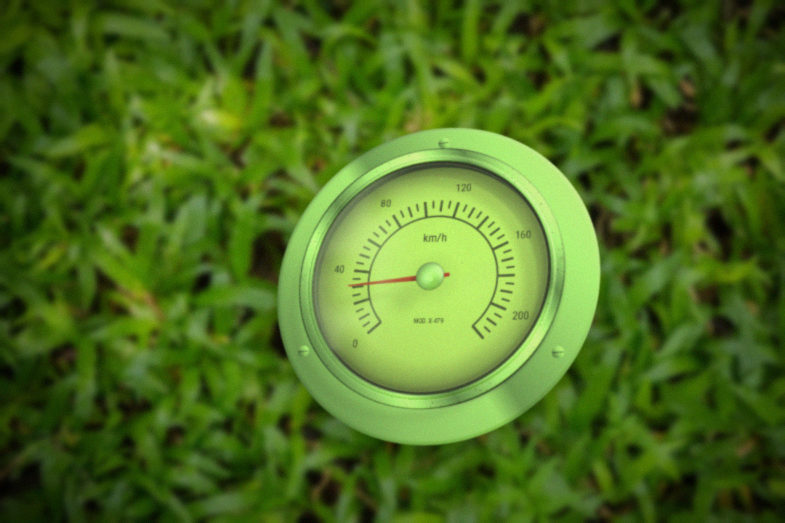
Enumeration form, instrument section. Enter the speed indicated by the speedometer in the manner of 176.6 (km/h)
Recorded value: 30 (km/h)
